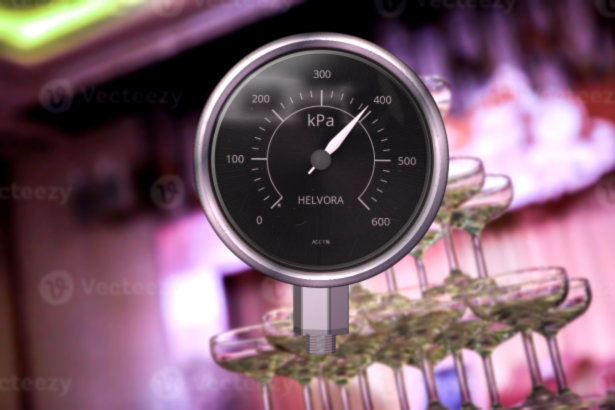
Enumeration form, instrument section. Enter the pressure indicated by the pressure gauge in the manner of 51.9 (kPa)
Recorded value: 390 (kPa)
